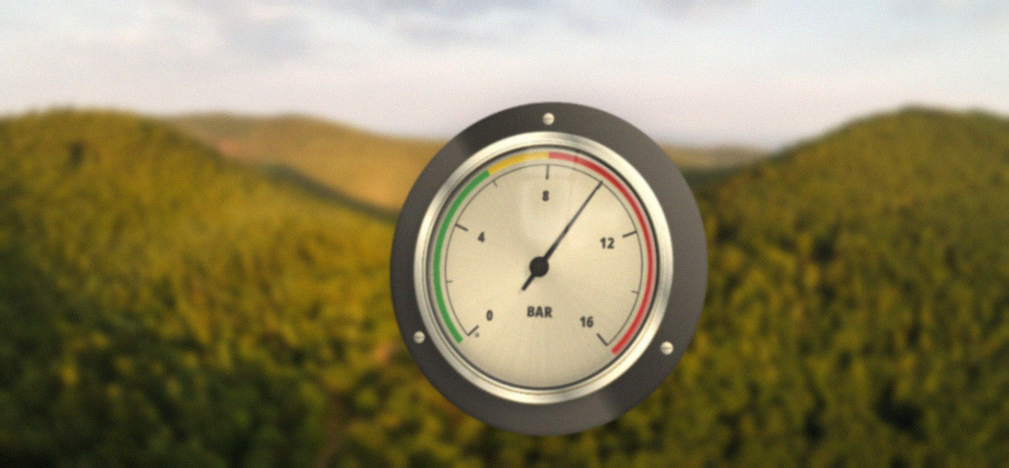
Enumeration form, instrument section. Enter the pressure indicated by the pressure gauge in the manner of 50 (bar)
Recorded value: 10 (bar)
